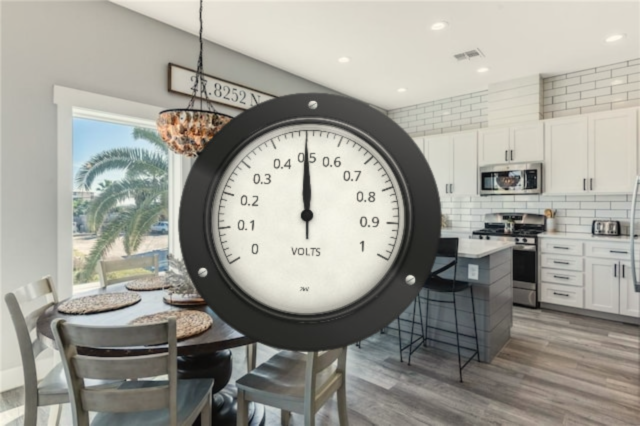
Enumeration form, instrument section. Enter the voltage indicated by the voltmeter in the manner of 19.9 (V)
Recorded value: 0.5 (V)
